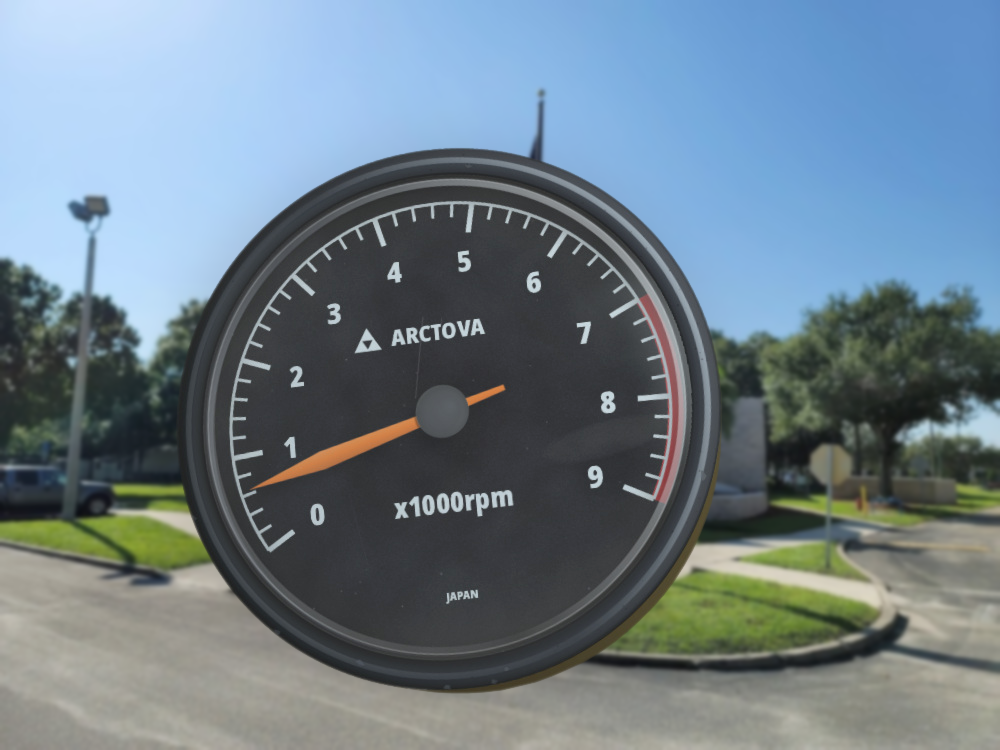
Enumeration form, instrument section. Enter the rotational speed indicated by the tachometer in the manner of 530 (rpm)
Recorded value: 600 (rpm)
